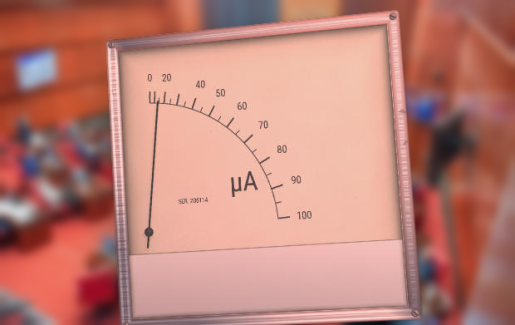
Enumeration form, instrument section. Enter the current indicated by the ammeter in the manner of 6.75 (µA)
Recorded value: 15 (µA)
